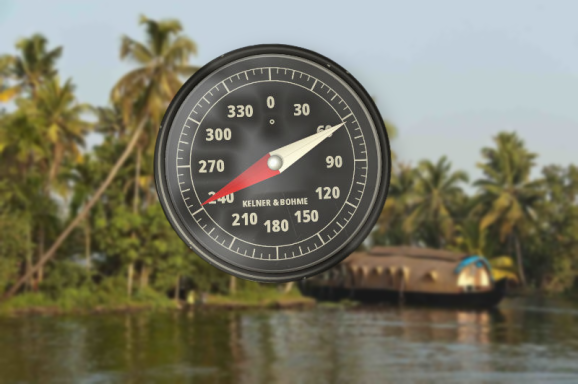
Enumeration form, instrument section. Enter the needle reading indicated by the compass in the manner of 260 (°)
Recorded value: 242.5 (°)
